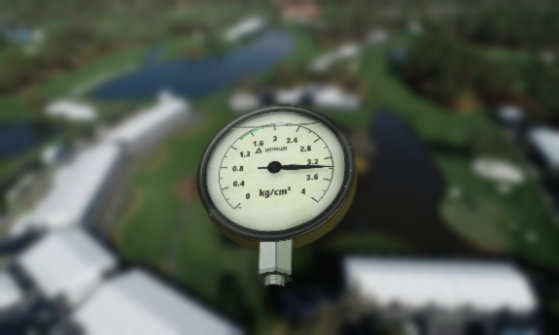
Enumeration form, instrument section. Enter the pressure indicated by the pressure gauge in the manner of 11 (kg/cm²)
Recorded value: 3.4 (kg/cm²)
